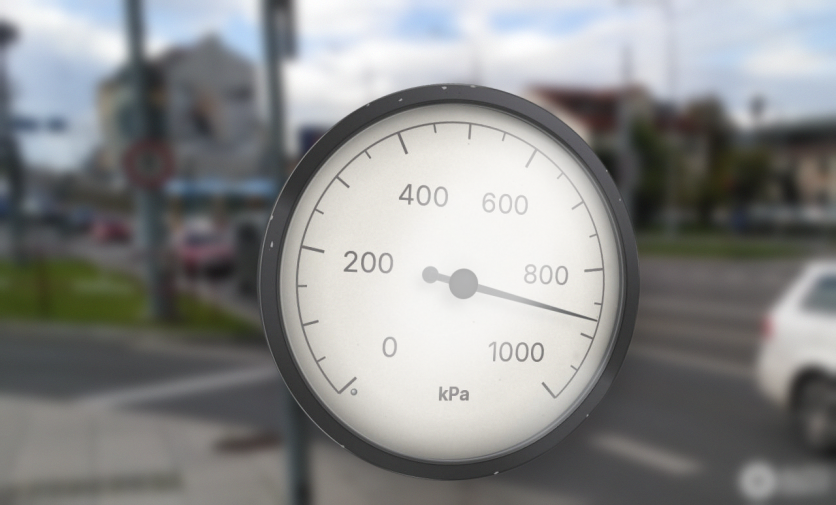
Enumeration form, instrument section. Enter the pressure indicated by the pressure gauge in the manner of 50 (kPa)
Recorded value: 875 (kPa)
